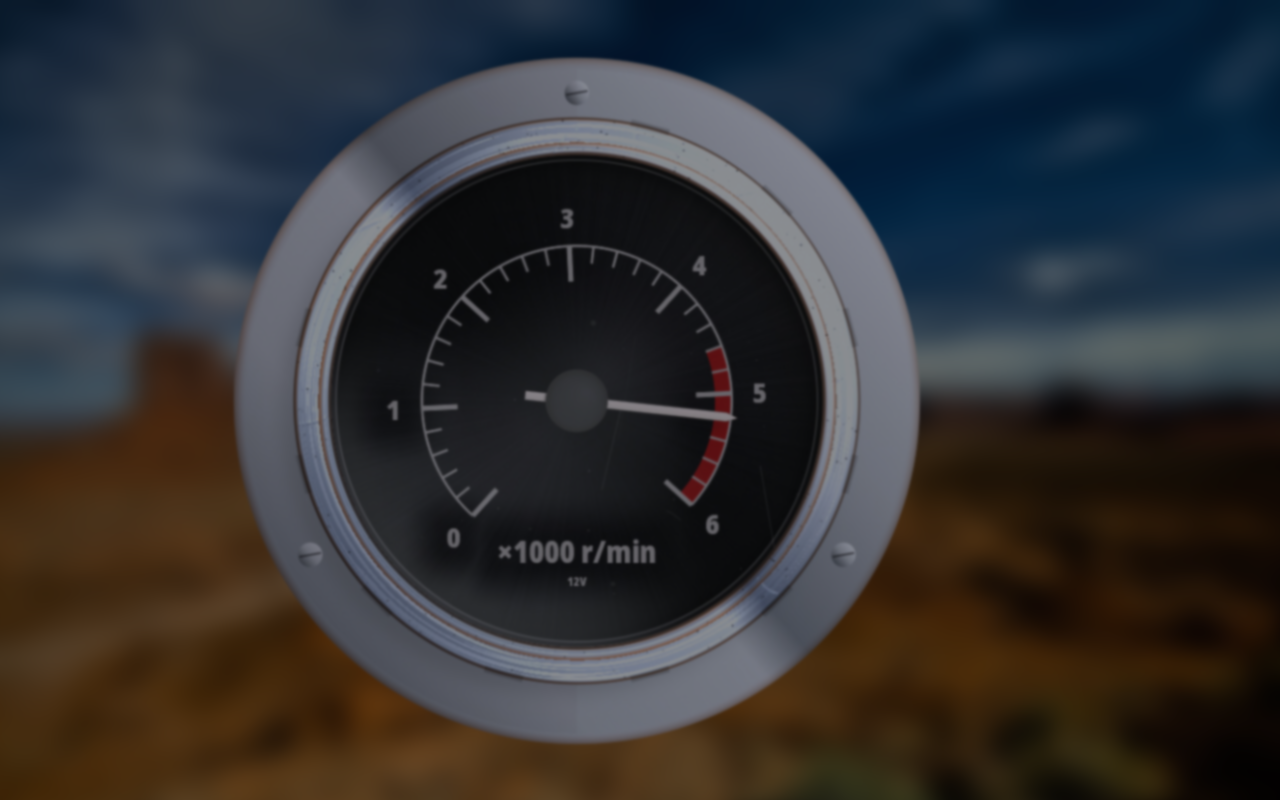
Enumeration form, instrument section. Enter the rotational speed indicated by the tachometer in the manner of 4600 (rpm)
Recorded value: 5200 (rpm)
